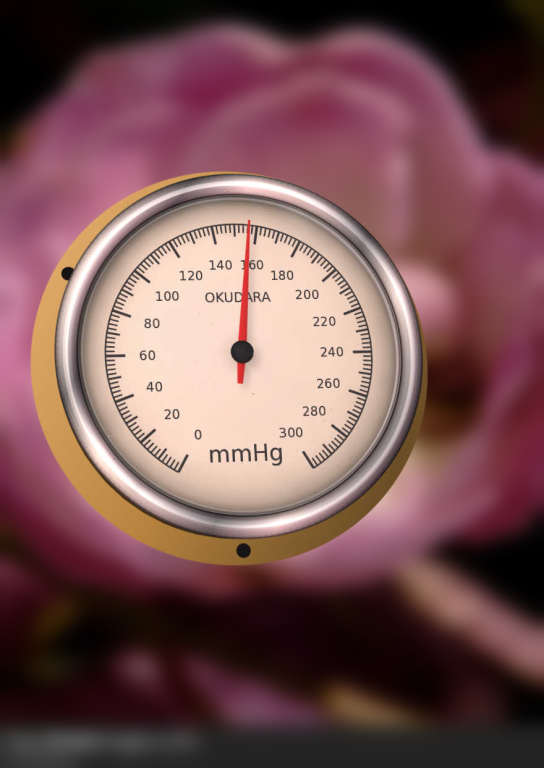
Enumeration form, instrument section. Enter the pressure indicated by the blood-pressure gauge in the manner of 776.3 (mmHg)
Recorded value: 156 (mmHg)
